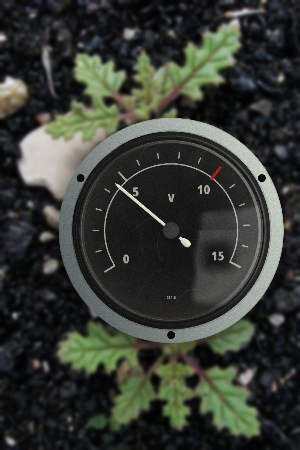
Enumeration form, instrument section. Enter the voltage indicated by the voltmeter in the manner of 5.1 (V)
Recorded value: 4.5 (V)
